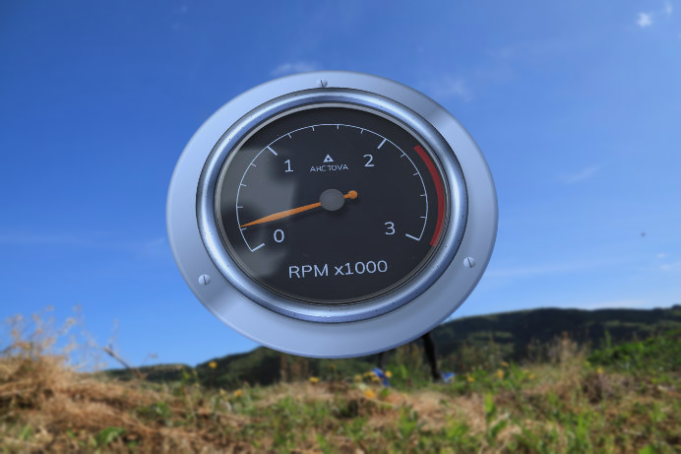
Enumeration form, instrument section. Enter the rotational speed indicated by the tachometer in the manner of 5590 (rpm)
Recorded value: 200 (rpm)
